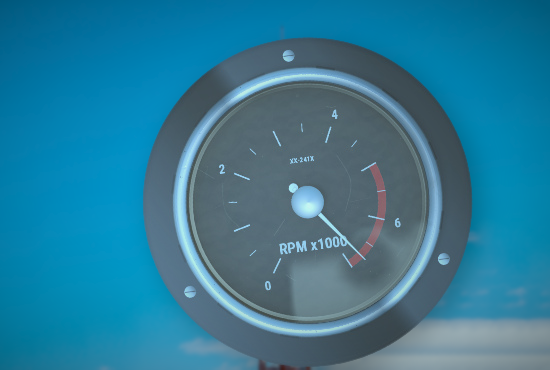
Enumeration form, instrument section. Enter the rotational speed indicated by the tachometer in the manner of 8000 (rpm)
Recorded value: 6750 (rpm)
